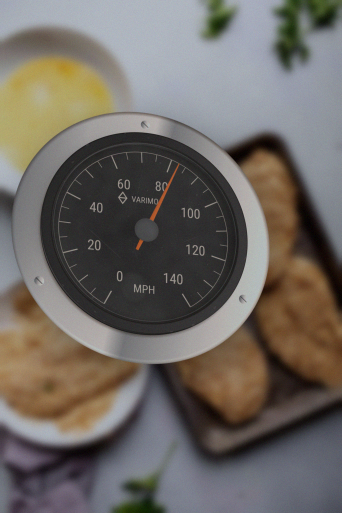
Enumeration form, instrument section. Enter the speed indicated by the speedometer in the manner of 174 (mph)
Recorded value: 82.5 (mph)
